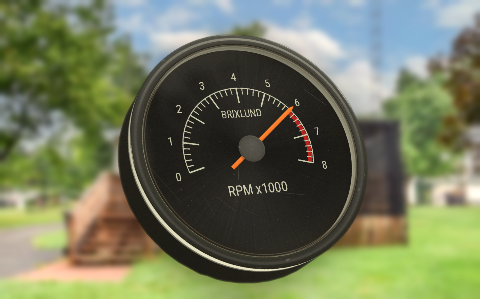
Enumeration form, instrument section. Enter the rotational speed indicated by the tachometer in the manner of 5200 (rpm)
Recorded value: 6000 (rpm)
